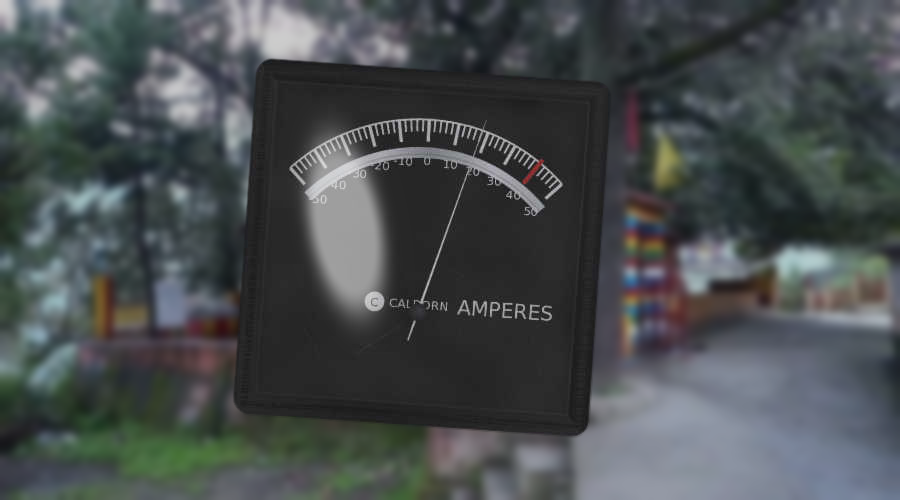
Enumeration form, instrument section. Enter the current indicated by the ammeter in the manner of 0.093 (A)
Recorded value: 18 (A)
